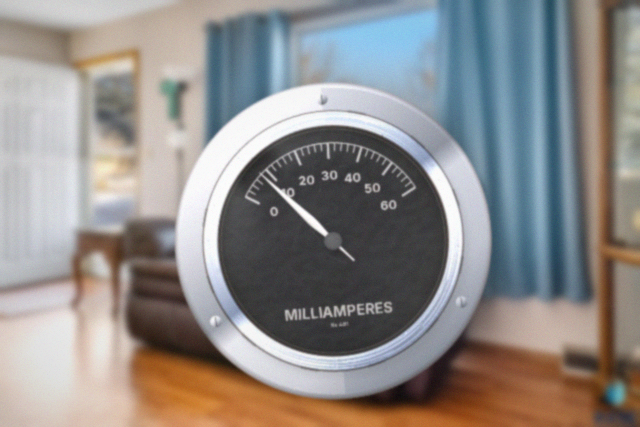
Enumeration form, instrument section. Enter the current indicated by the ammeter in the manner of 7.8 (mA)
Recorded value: 8 (mA)
